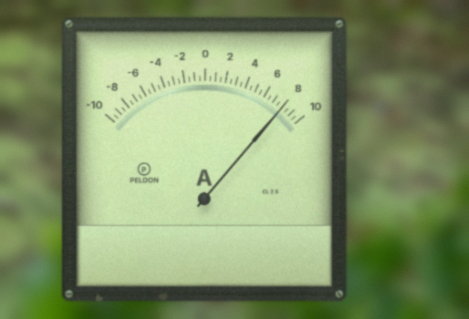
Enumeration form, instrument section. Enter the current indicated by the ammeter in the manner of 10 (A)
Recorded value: 8 (A)
